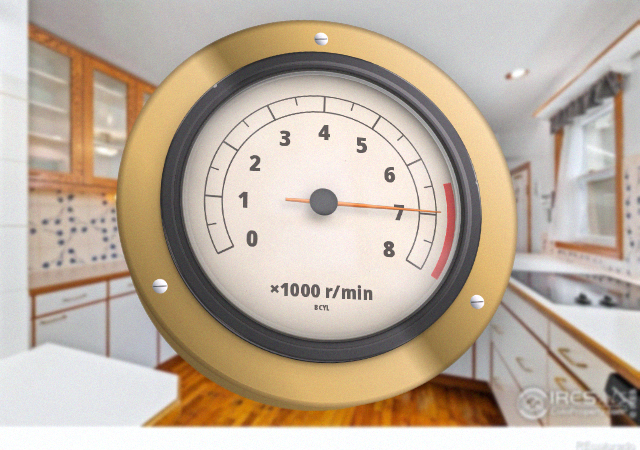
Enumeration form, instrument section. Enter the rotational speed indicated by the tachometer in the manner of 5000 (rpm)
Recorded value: 7000 (rpm)
